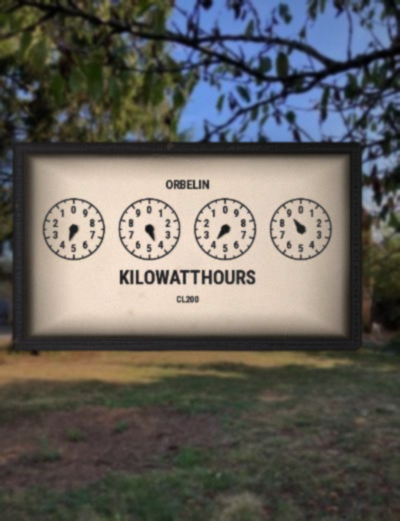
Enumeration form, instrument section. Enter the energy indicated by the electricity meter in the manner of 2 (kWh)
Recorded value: 4439 (kWh)
